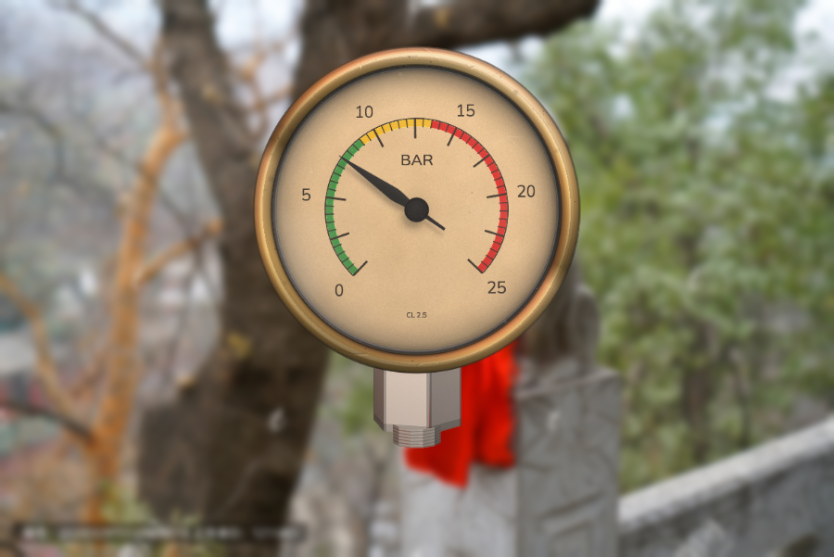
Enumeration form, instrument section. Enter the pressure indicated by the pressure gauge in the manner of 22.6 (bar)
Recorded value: 7.5 (bar)
